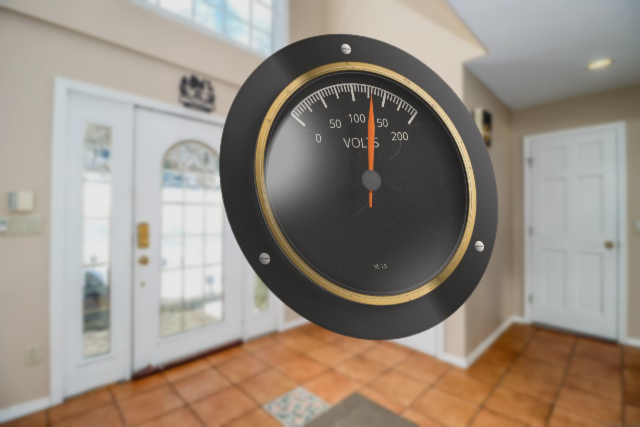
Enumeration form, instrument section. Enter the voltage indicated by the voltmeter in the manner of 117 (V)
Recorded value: 125 (V)
